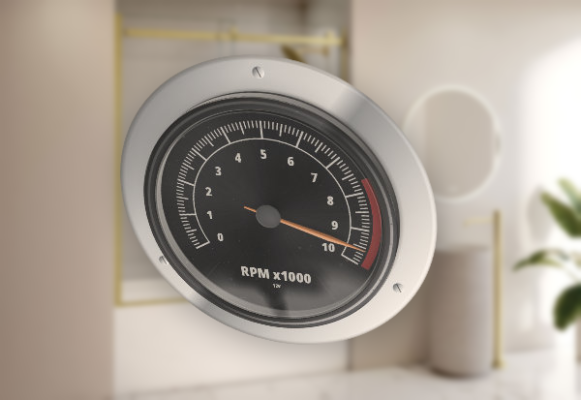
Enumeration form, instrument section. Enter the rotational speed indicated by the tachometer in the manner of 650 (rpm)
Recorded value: 9500 (rpm)
